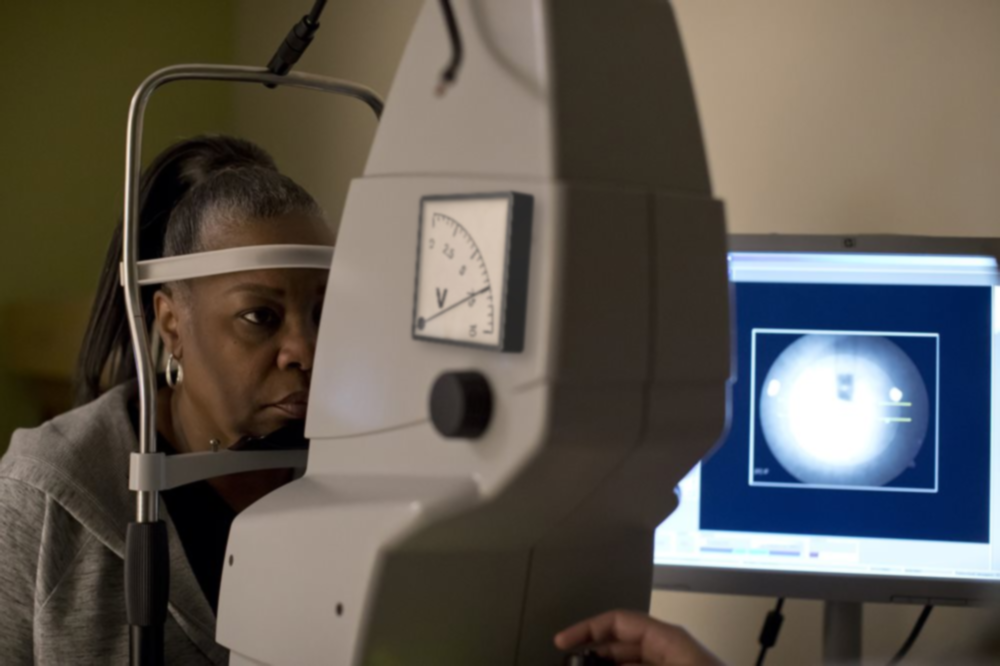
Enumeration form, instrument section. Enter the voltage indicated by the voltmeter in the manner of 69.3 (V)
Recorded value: 7.5 (V)
